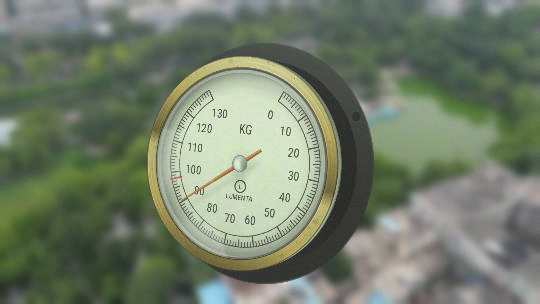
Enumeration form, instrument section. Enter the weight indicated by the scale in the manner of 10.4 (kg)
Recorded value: 90 (kg)
